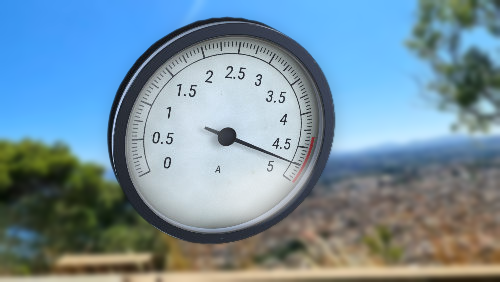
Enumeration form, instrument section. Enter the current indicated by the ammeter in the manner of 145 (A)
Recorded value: 4.75 (A)
